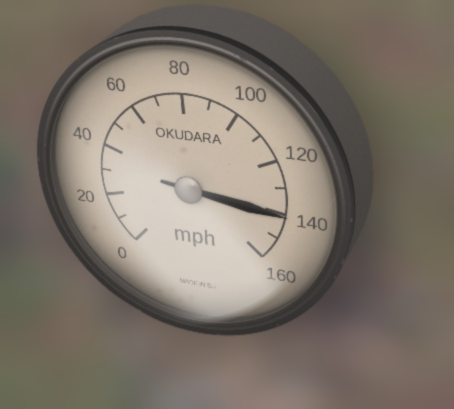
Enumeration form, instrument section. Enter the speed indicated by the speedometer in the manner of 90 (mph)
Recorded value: 140 (mph)
